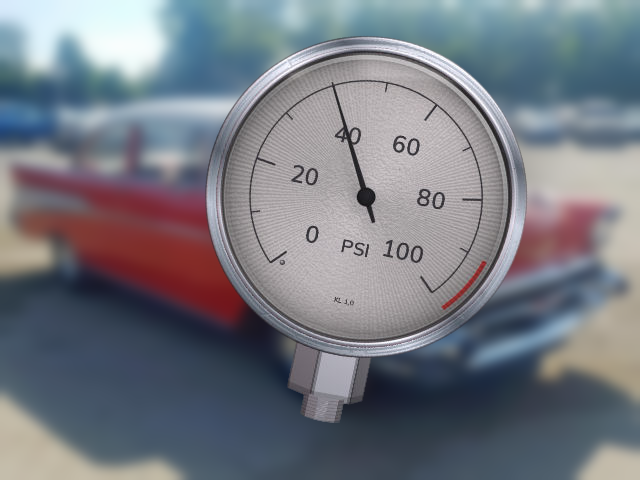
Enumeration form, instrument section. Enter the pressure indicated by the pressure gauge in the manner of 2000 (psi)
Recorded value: 40 (psi)
